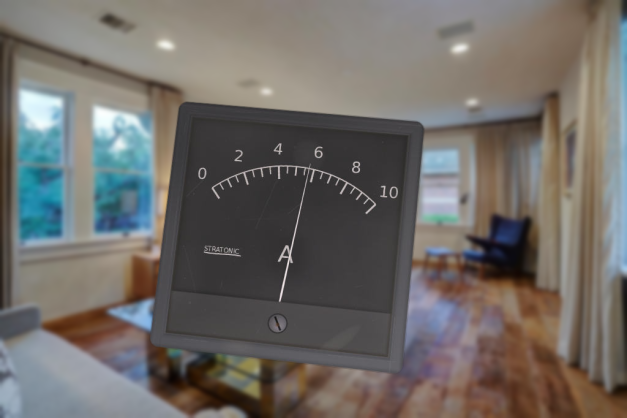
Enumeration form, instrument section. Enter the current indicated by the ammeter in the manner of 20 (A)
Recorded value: 5.75 (A)
